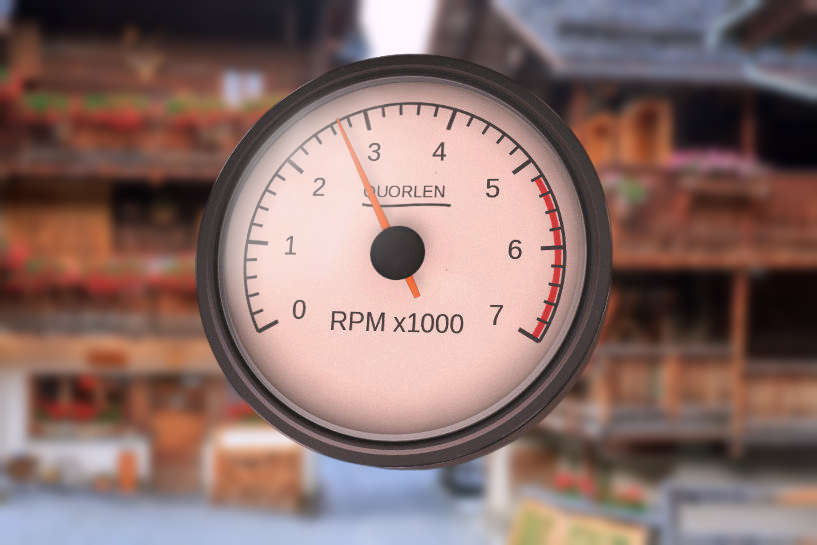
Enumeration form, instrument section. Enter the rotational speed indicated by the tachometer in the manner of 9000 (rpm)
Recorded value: 2700 (rpm)
